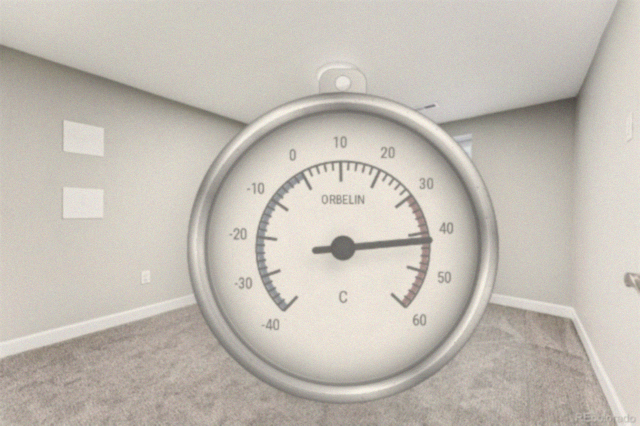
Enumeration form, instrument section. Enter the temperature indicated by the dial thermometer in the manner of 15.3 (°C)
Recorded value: 42 (°C)
